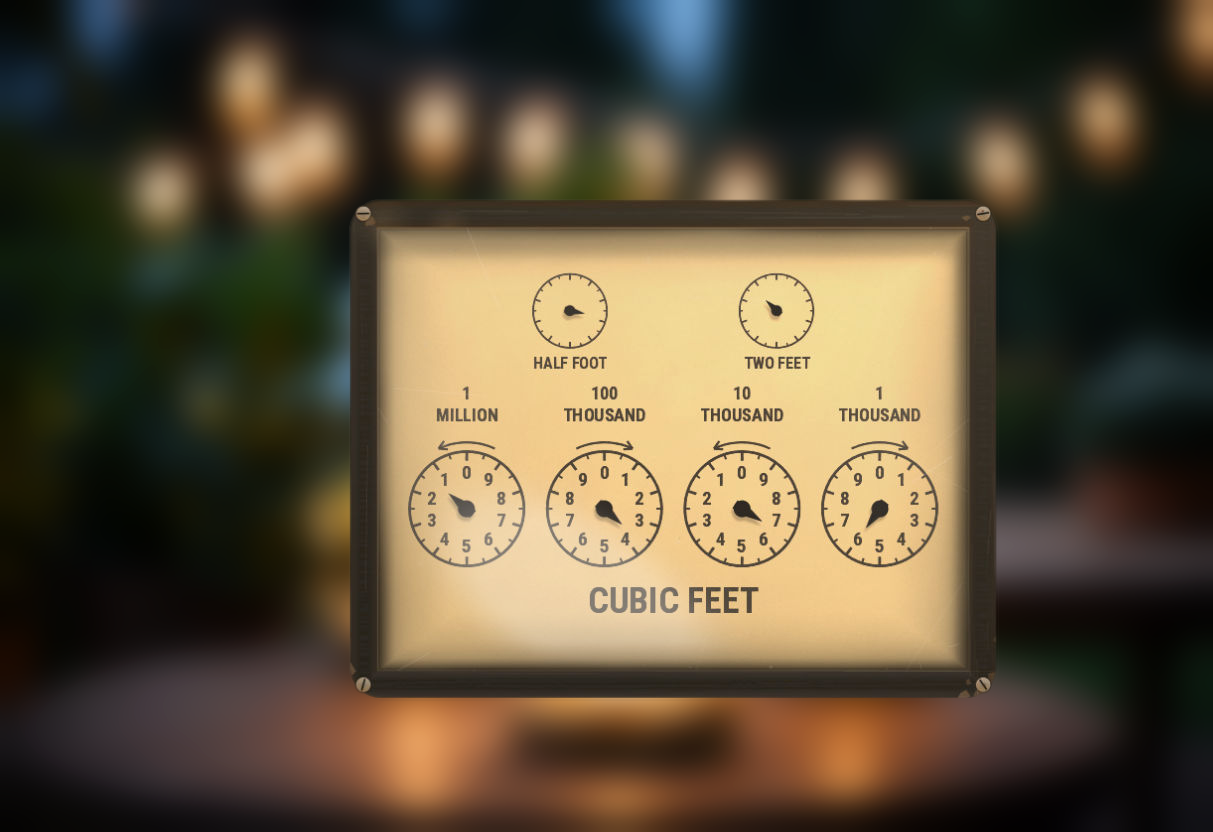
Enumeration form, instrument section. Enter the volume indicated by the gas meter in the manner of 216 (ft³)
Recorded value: 136600 (ft³)
